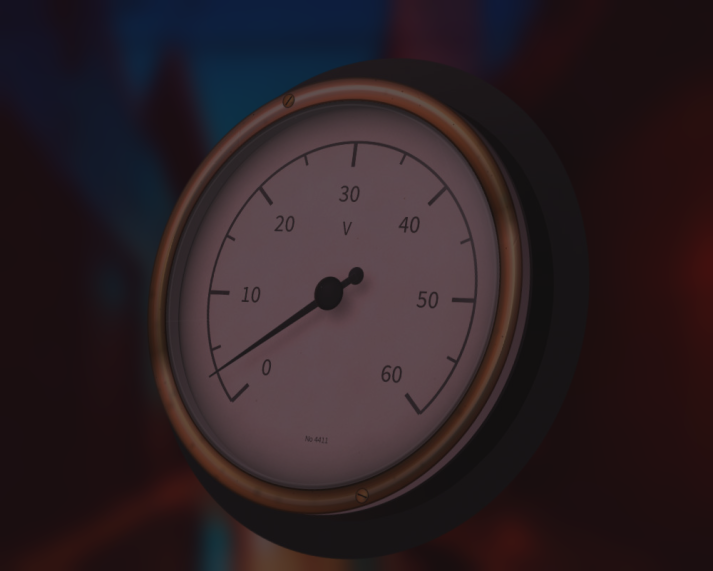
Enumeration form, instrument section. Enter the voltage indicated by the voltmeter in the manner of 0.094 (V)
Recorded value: 2.5 (V)
